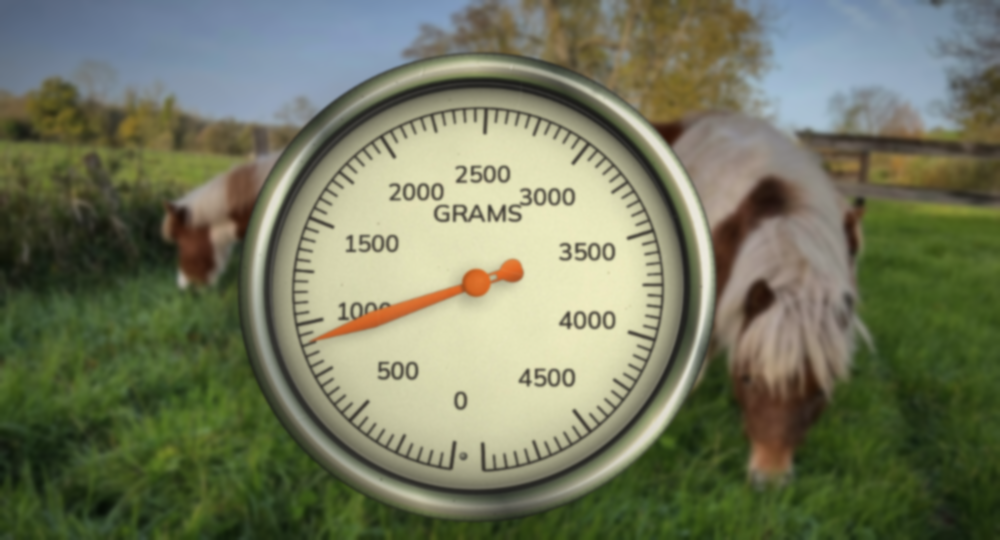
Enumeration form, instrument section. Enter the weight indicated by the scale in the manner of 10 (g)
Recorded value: 900 (g)
